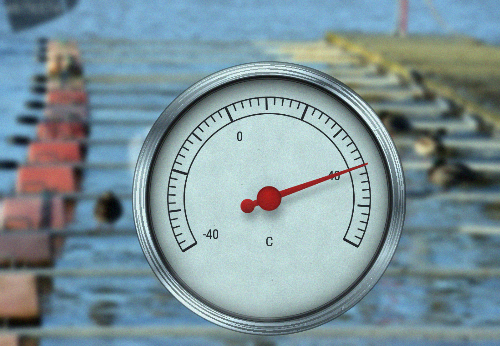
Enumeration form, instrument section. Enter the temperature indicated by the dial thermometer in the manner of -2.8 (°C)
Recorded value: 40 (°C)
